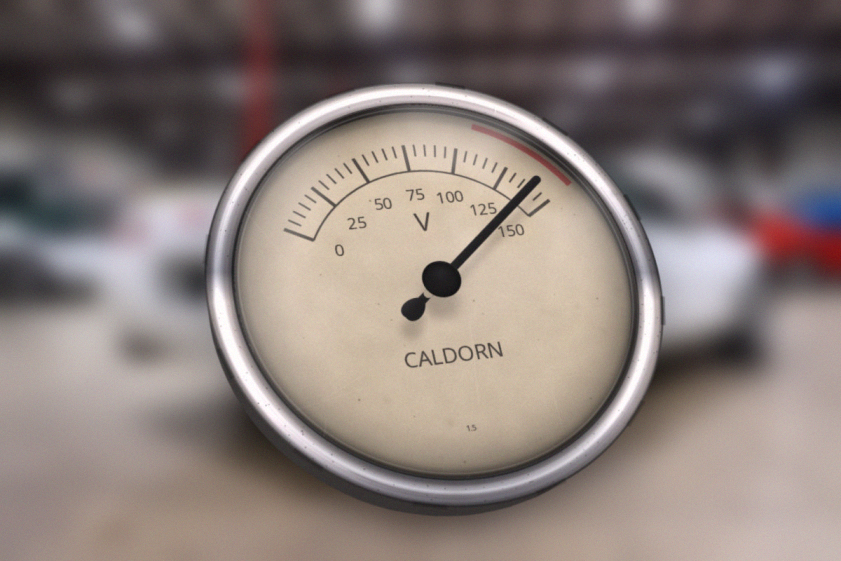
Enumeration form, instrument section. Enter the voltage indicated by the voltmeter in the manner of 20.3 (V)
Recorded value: 140 (V)
